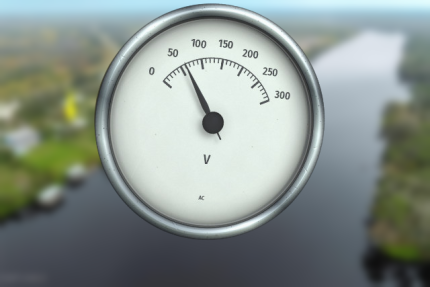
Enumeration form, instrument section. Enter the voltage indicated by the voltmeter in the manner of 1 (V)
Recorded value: 60 (V)
